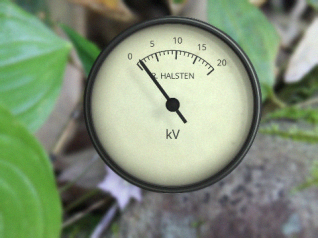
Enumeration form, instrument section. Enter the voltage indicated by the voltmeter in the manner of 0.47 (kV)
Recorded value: 1 (kV)
